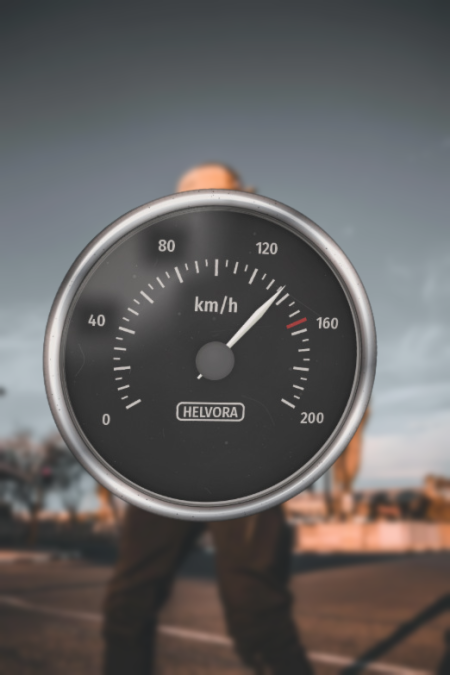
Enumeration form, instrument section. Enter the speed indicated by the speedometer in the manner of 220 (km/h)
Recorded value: 135 (km/h)
